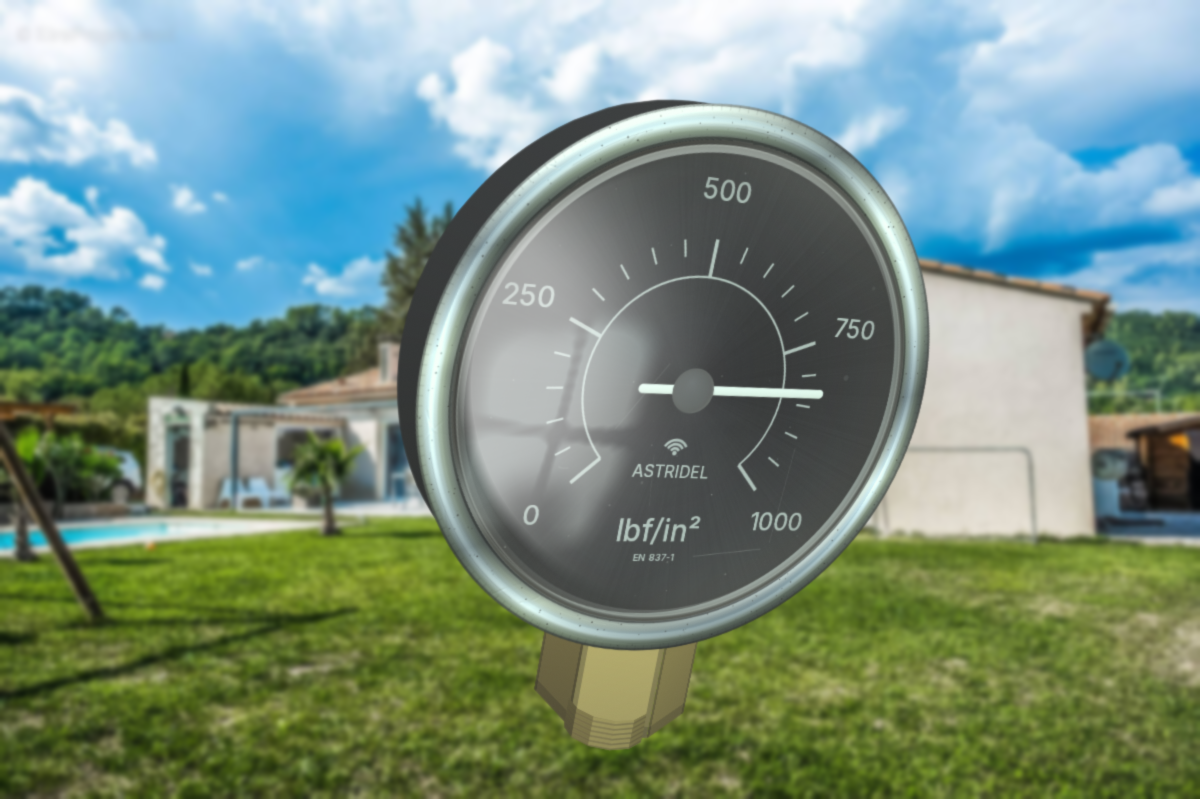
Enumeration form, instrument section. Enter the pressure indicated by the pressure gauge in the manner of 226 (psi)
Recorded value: 825 (psi)
